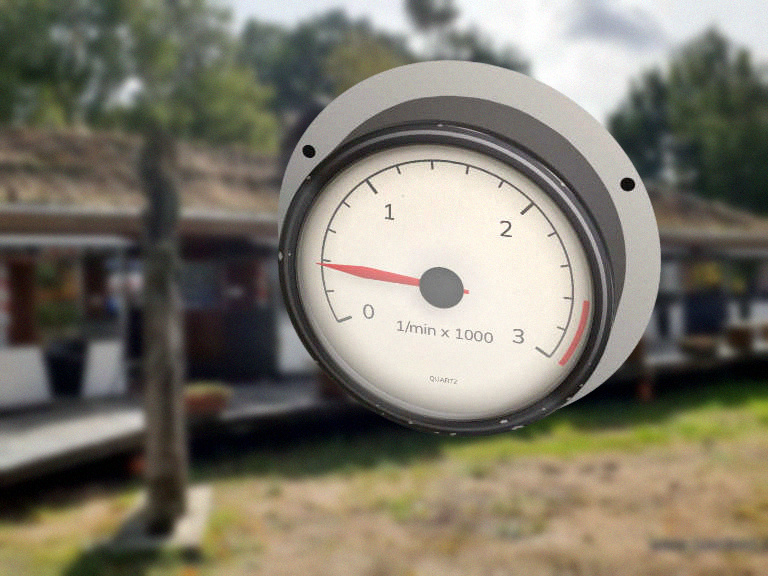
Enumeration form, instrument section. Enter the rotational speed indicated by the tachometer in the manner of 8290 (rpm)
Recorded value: 400 (rpm)
